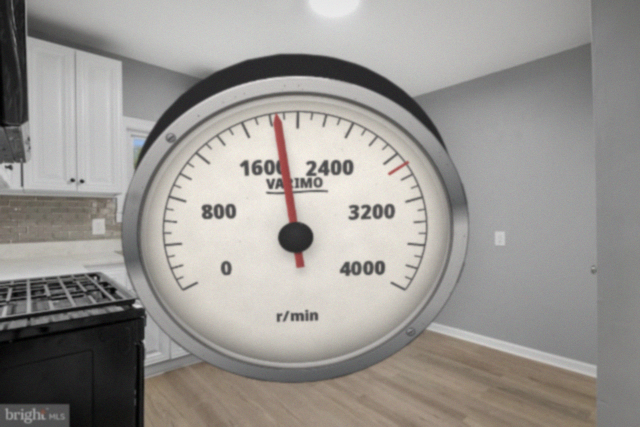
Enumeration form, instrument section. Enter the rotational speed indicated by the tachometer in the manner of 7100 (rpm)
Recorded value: 1850 (rpm)
